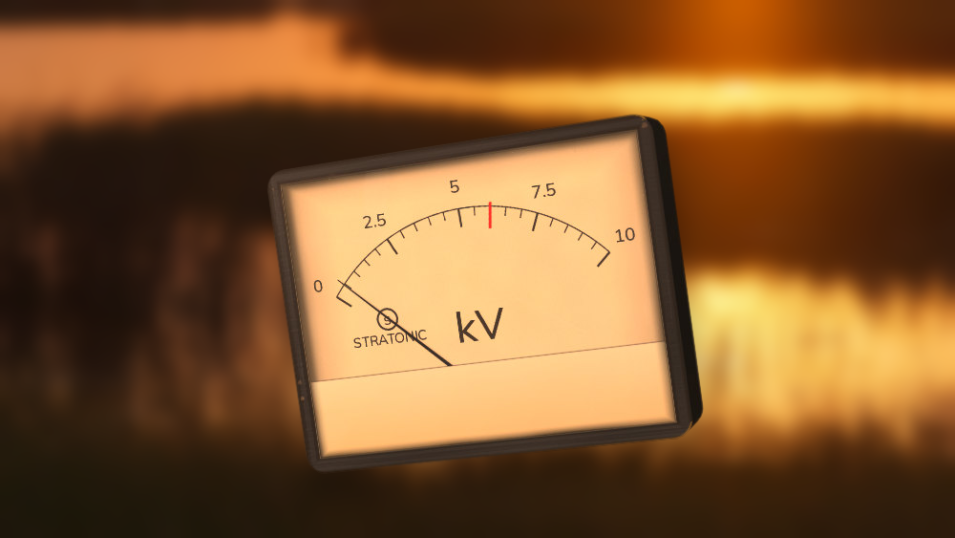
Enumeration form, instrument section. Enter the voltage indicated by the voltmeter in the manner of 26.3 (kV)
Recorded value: 0.5 (kV)
